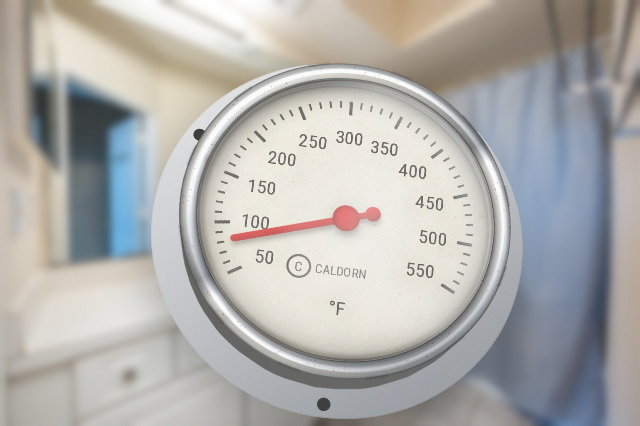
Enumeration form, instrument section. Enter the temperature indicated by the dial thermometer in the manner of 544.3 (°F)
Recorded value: 80 (°F)
